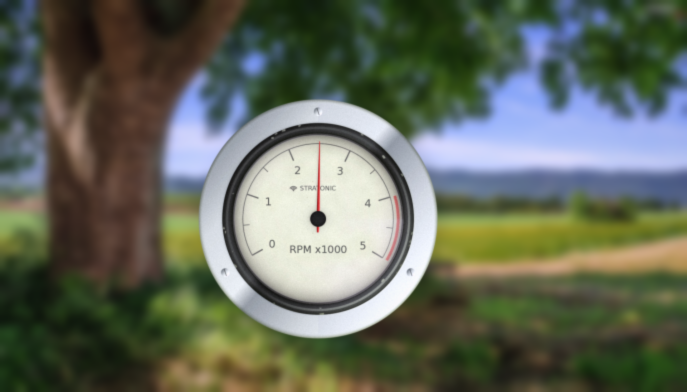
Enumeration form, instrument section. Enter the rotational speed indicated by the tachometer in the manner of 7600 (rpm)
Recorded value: 2500 (rpm)
